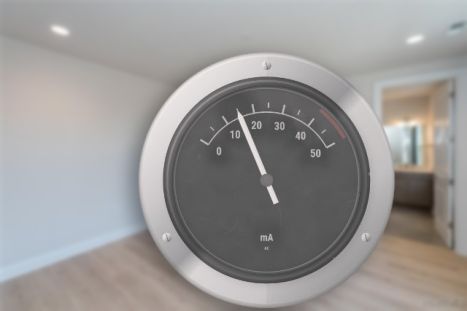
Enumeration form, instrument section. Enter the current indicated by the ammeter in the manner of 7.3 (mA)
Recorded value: 15 (mA)
